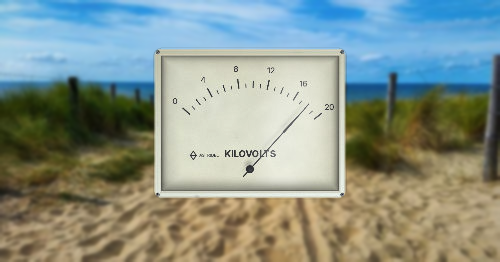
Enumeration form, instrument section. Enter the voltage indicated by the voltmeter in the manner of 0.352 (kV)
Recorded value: 18 (kV)
